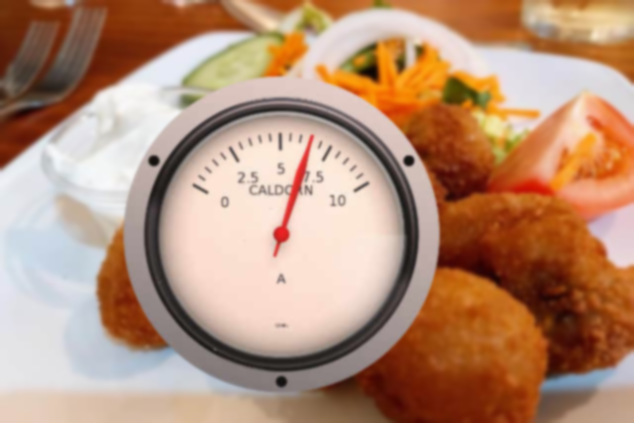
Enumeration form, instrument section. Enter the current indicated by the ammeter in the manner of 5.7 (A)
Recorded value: 6.5 (A)
